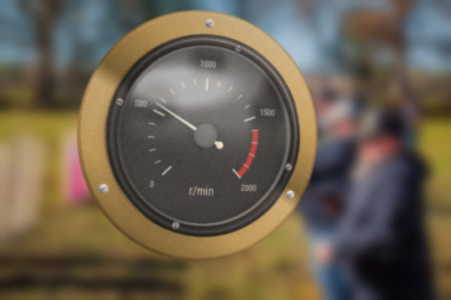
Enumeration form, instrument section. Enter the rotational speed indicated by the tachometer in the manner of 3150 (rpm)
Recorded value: 550 (rpm)
